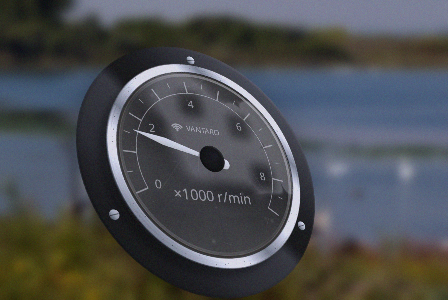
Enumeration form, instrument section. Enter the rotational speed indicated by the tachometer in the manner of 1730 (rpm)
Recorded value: 1500 (rpm)
